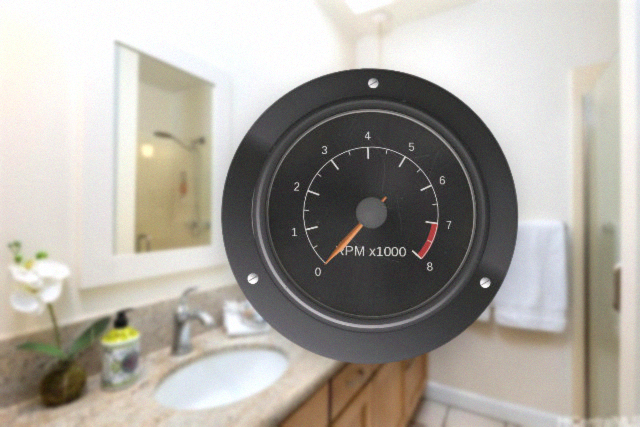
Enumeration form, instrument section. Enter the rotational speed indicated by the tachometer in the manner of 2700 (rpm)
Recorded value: 0 (rpm)
